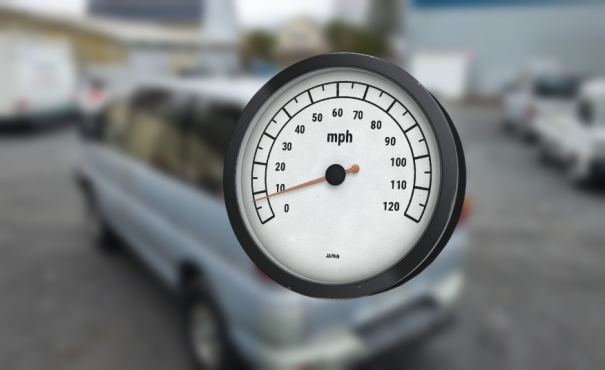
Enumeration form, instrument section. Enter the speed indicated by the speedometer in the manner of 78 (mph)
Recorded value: 7.5 (mph)
